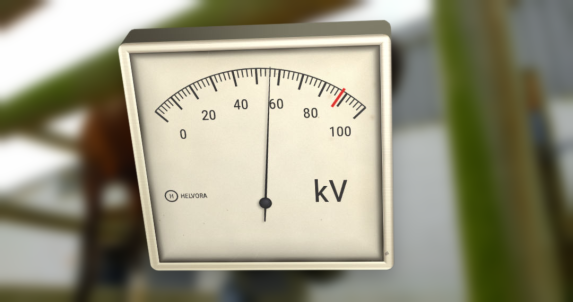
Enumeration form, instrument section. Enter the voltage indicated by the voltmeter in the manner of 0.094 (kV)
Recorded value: 56 (kV)
